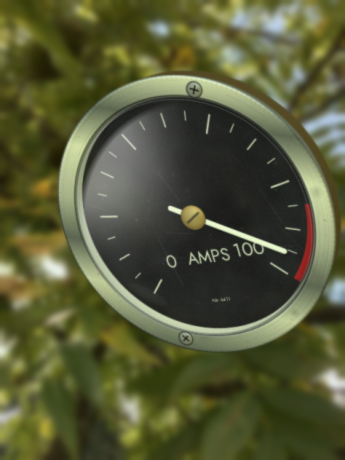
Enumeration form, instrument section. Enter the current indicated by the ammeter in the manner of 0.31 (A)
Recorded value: 95 (A)
